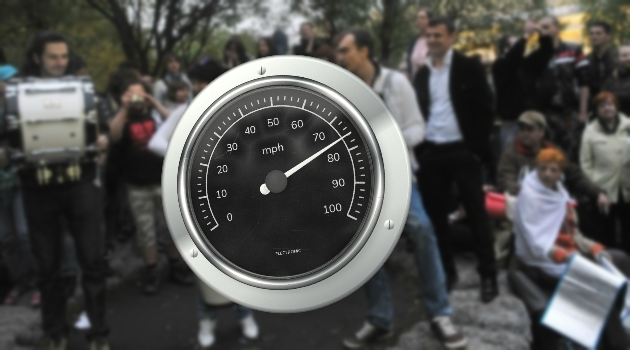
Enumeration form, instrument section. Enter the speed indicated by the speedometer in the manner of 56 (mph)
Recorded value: 76 (mph)
